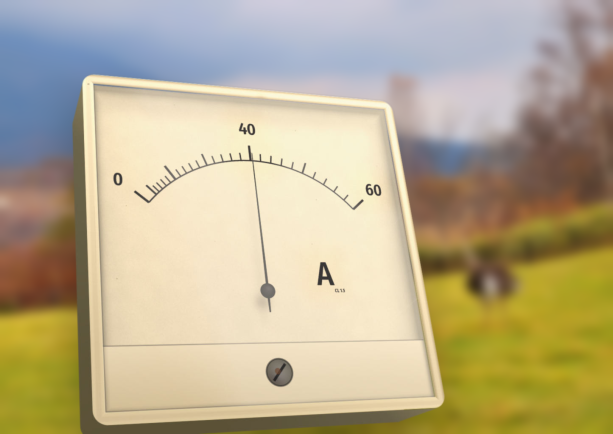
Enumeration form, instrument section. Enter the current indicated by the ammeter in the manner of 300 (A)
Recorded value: 40 (A)
